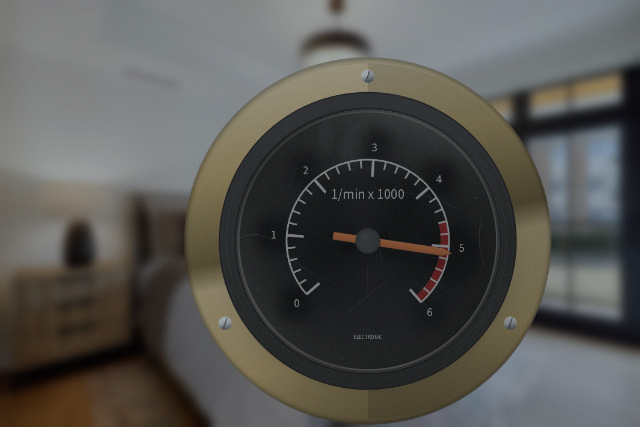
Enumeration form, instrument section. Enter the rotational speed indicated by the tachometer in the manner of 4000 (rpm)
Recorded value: 5100 (rpm)
